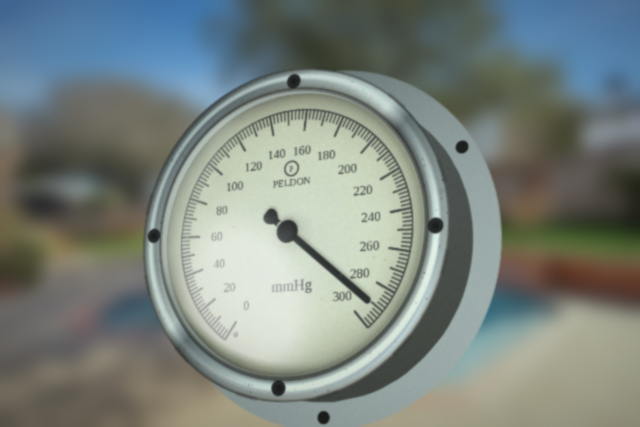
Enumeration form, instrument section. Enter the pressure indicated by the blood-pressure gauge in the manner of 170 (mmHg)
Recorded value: 290 (mmHg)
